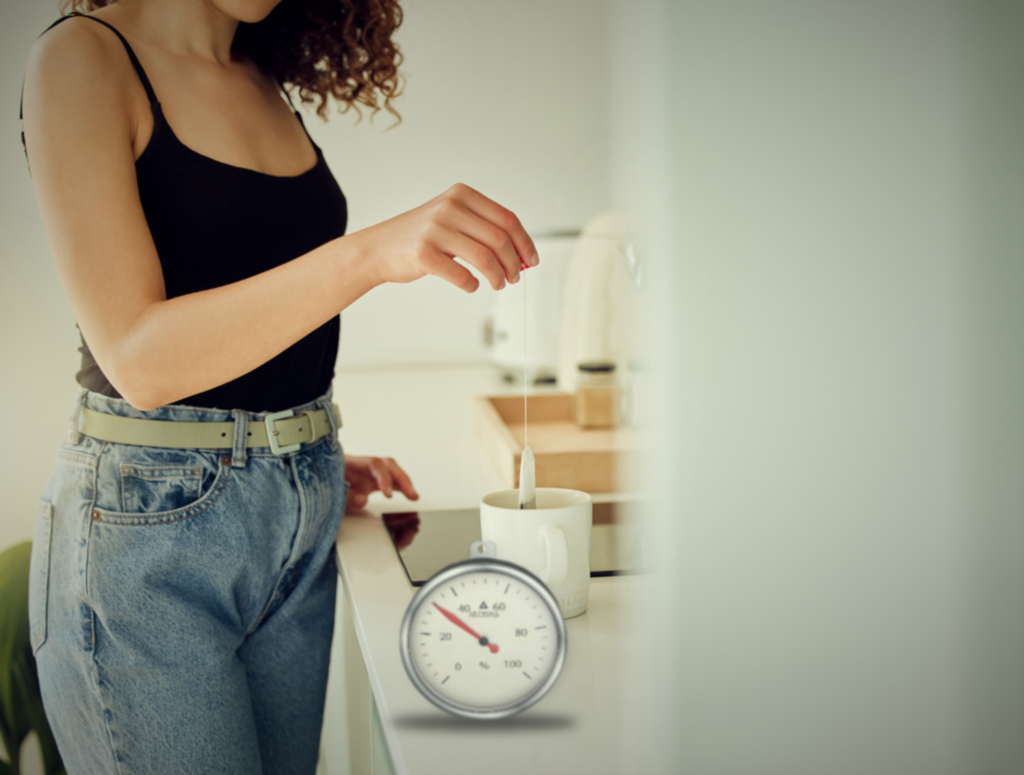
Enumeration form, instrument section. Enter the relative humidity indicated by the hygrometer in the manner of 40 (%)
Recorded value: 32 (%)
